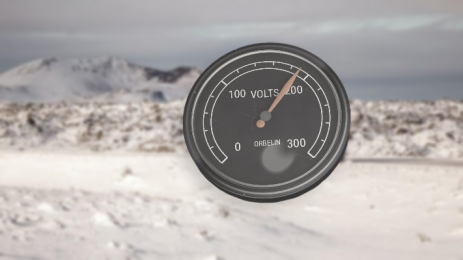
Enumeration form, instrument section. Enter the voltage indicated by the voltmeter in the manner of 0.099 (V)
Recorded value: 190 (V)
